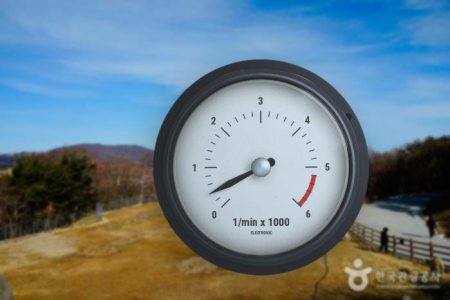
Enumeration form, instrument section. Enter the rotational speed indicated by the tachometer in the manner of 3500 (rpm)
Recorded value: 400 (rpm)
